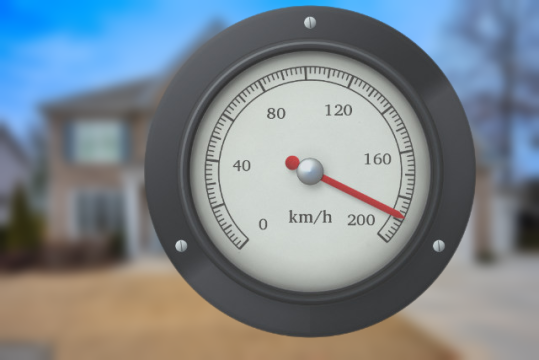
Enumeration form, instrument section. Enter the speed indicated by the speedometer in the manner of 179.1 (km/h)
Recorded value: 188 (km/h)
